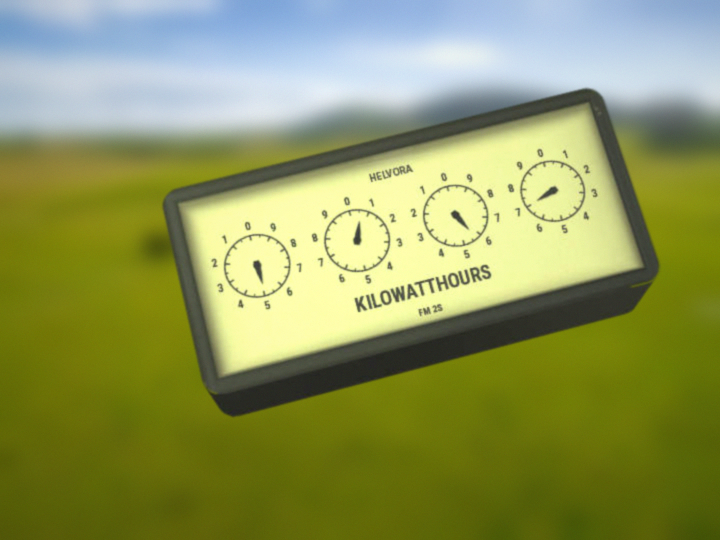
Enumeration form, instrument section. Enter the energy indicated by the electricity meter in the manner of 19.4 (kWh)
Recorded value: 5057 (kWh)
